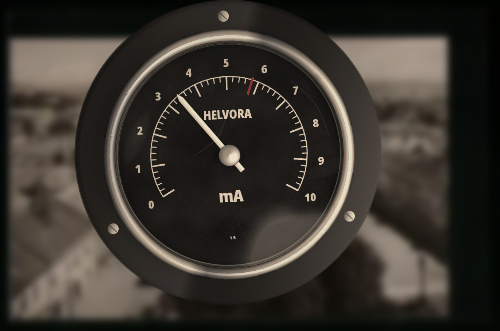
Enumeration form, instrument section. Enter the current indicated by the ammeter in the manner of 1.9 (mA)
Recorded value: 3.4 (mA)
